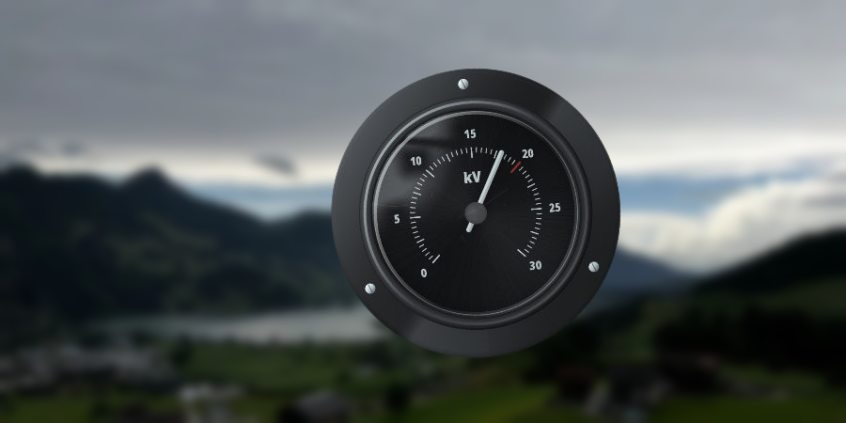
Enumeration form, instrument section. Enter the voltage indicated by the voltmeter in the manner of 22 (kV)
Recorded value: 18 (kV)
